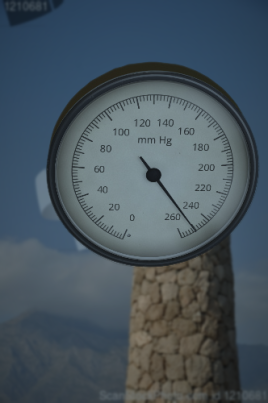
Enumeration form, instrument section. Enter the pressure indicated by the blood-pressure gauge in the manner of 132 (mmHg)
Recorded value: 250 (mmHg)
